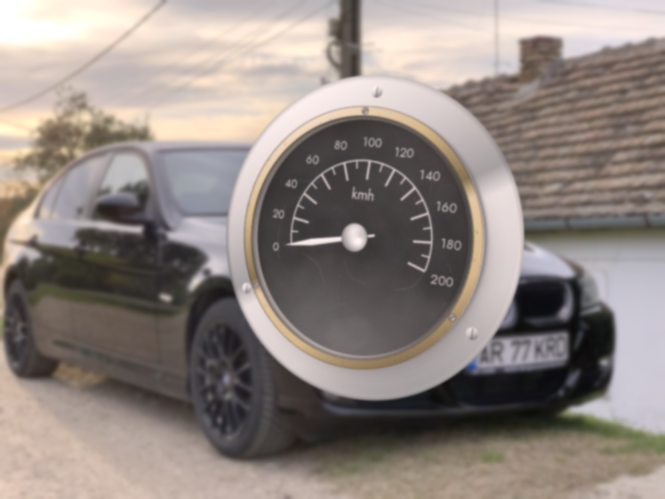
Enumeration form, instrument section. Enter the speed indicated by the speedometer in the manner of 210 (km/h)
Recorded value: 0 (km/h)
